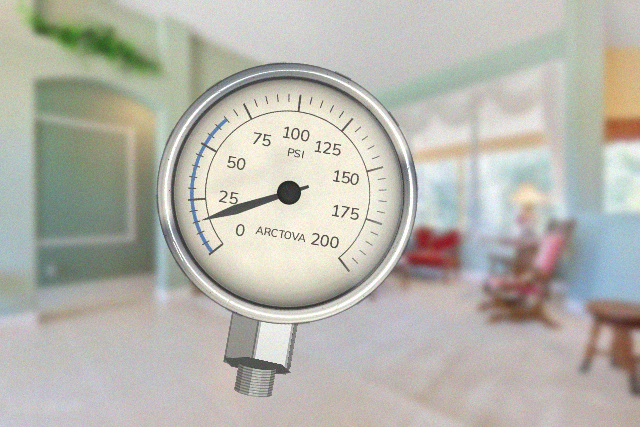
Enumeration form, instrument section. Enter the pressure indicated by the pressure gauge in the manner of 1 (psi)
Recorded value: 15 (psi)
